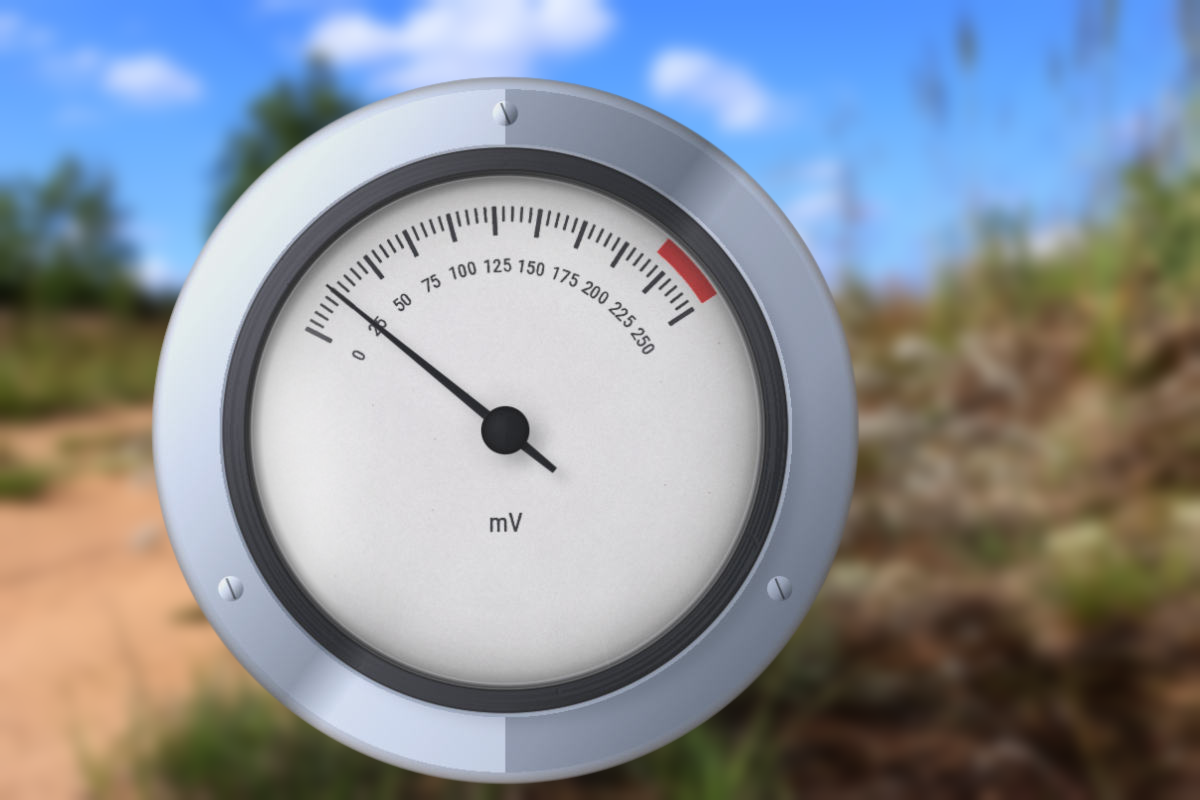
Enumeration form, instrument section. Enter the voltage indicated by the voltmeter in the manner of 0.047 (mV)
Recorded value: 25 (mV)
